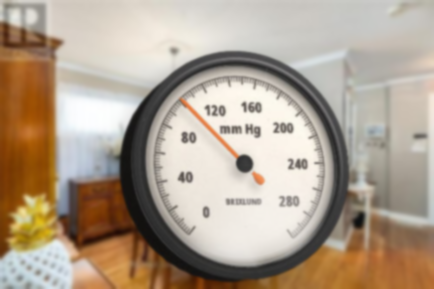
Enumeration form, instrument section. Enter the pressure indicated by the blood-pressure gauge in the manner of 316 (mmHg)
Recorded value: 100 (mmHg)
